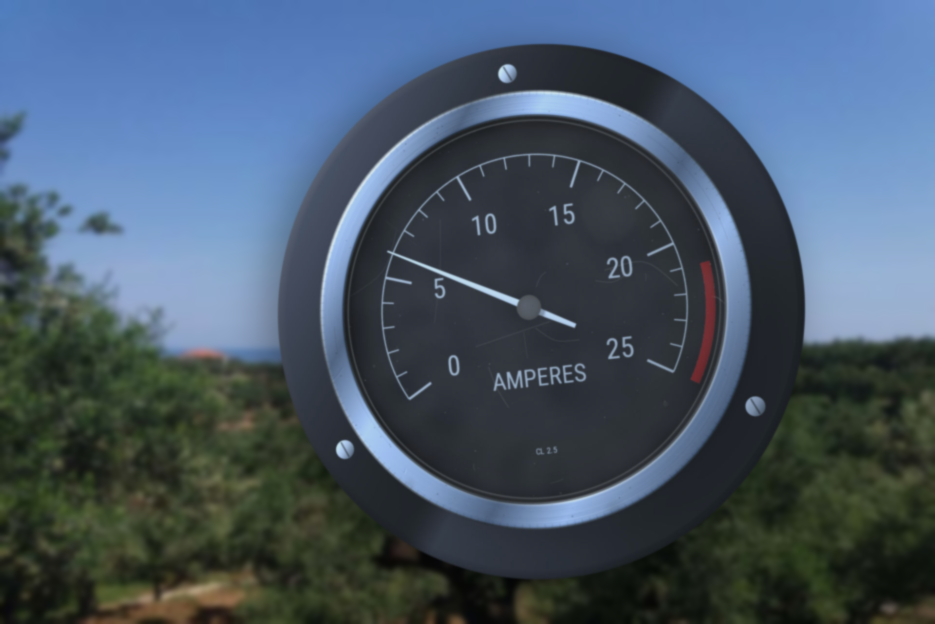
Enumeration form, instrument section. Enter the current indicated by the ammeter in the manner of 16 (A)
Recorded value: 6 (A)
